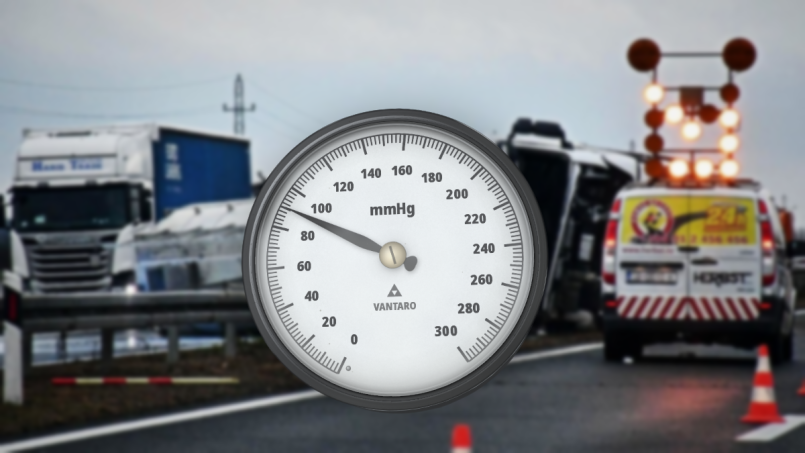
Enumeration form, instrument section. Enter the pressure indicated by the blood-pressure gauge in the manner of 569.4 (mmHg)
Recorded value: 90 (mmHg)
